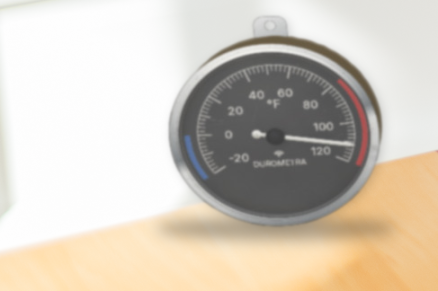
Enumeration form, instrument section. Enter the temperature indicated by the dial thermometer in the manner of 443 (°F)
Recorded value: 110 (°F)
